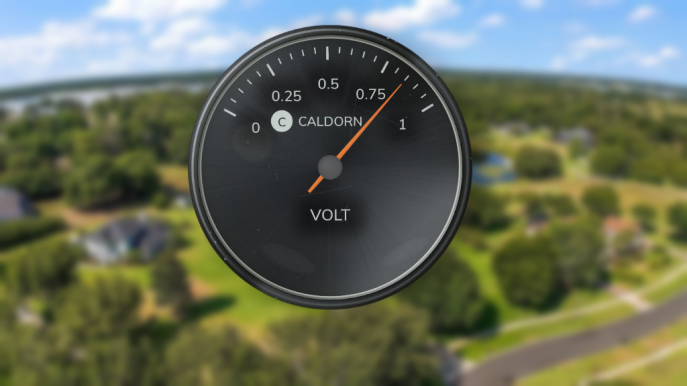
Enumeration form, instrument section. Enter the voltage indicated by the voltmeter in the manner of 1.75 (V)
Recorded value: 0.85 (V)
